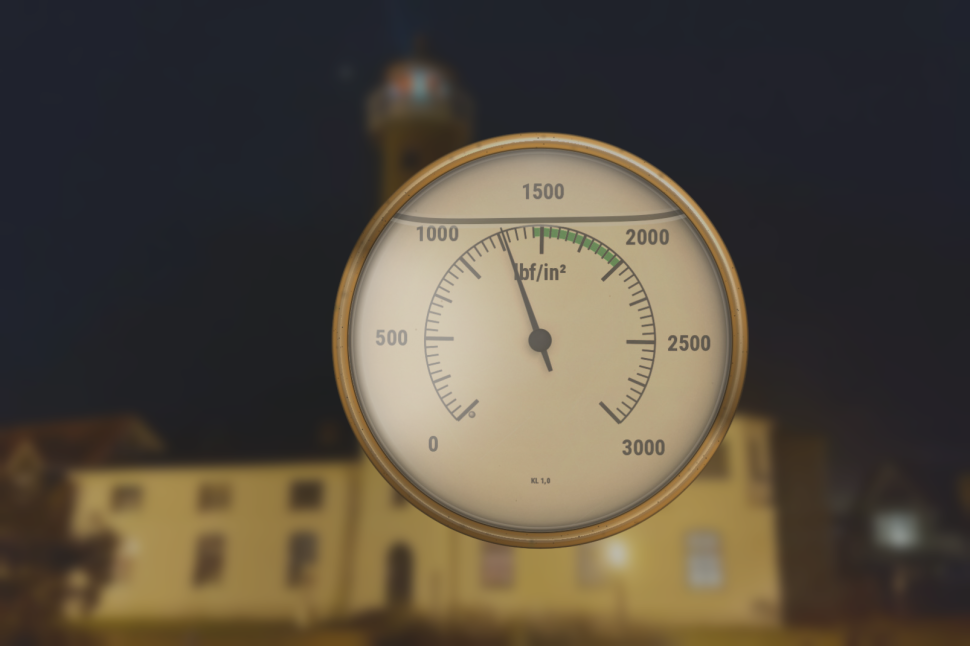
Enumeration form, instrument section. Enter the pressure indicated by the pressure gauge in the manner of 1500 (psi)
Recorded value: 1275 (psi)
